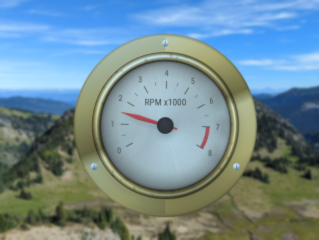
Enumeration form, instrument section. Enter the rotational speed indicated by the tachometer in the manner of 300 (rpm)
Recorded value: 1500 (rpm)
